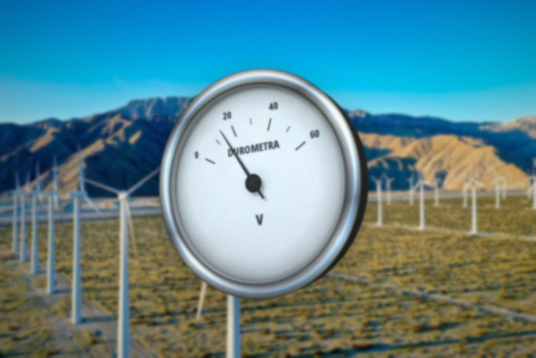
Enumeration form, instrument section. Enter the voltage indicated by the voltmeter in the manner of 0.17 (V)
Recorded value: 15 (V)
